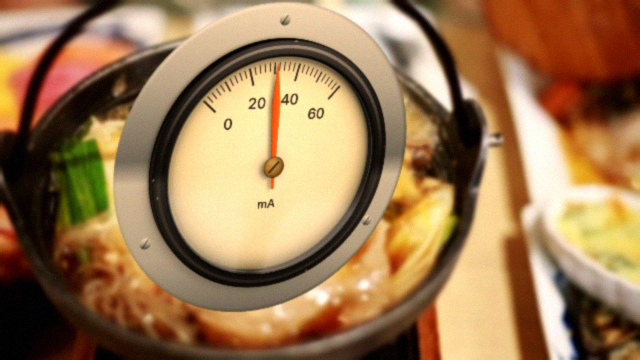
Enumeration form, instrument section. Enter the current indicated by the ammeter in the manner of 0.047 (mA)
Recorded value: 30 (mA)
